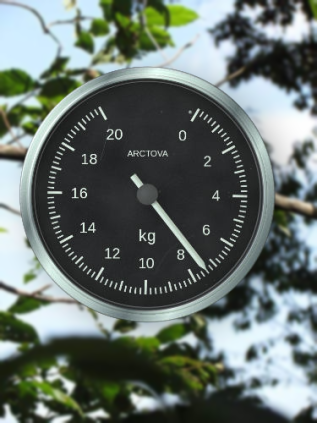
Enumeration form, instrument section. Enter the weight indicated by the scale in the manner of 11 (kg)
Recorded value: 7.4 (kg)
